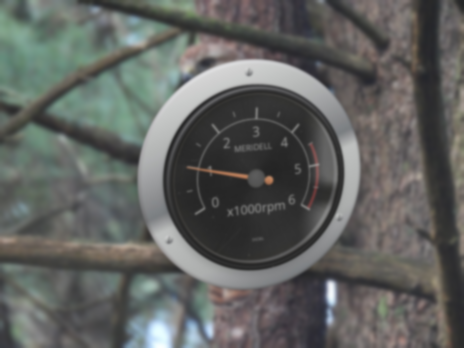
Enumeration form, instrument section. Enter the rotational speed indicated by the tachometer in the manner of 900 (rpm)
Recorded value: 1000 (rpm)
